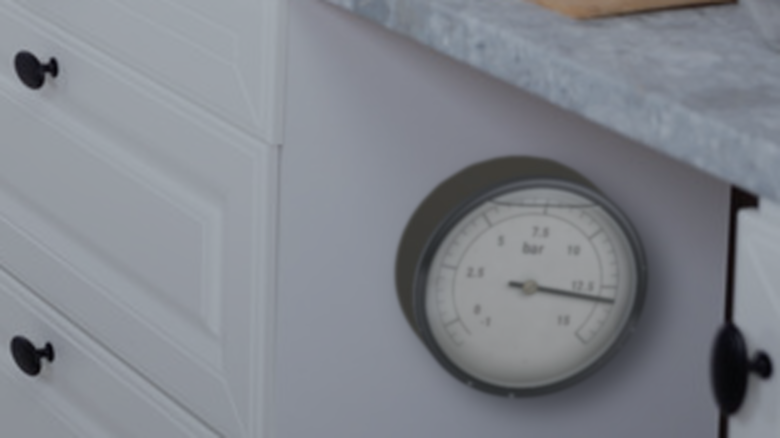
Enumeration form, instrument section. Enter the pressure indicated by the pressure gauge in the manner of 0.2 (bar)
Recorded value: 13 (bar)
